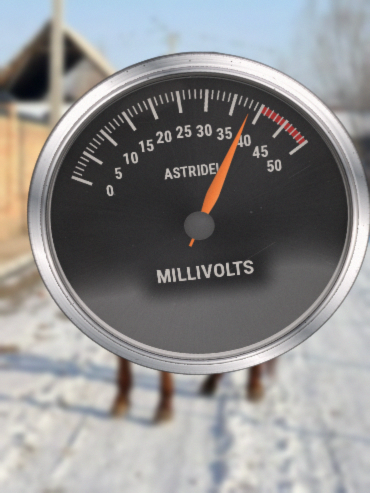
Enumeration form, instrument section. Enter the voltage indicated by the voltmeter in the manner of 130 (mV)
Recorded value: 38 (mV)
